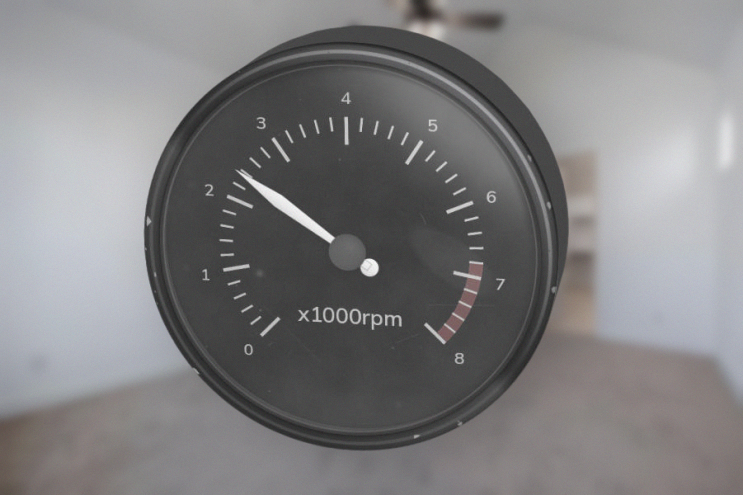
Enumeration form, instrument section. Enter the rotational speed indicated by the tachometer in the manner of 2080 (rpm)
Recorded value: 2400 (rpm)
